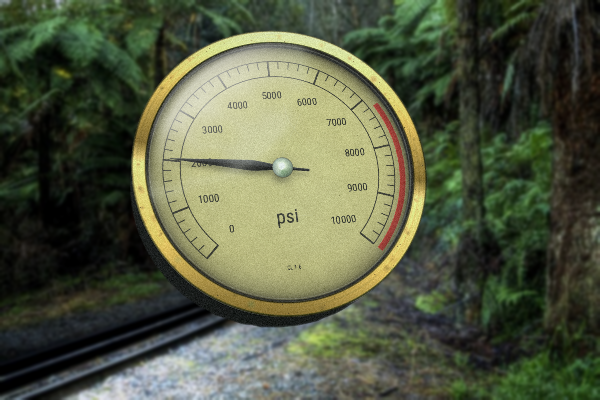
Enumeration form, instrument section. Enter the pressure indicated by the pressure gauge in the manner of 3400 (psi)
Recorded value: 2000 (psi)
